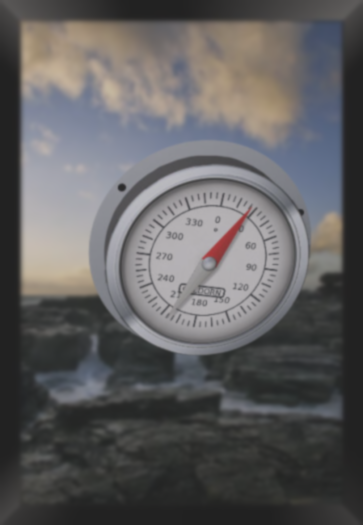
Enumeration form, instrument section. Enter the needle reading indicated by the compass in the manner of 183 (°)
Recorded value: 25 (°)
